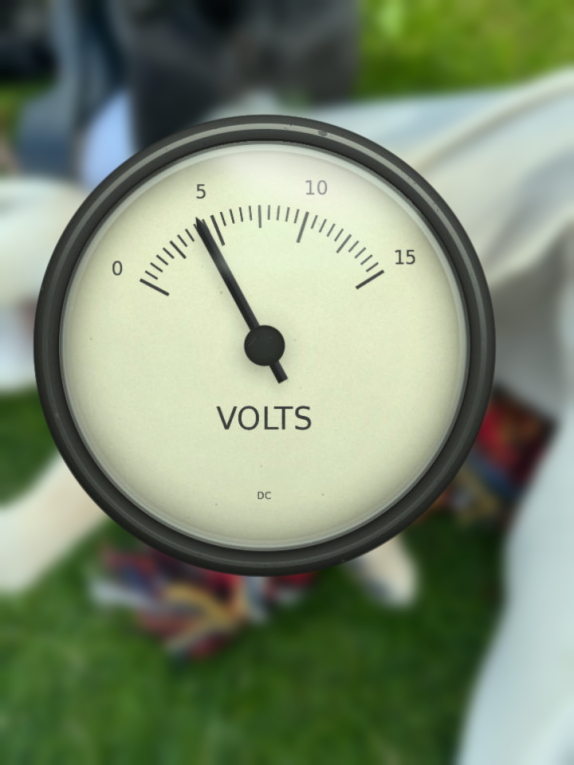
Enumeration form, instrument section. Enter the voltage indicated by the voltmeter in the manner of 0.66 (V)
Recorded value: 4.25 (V)
